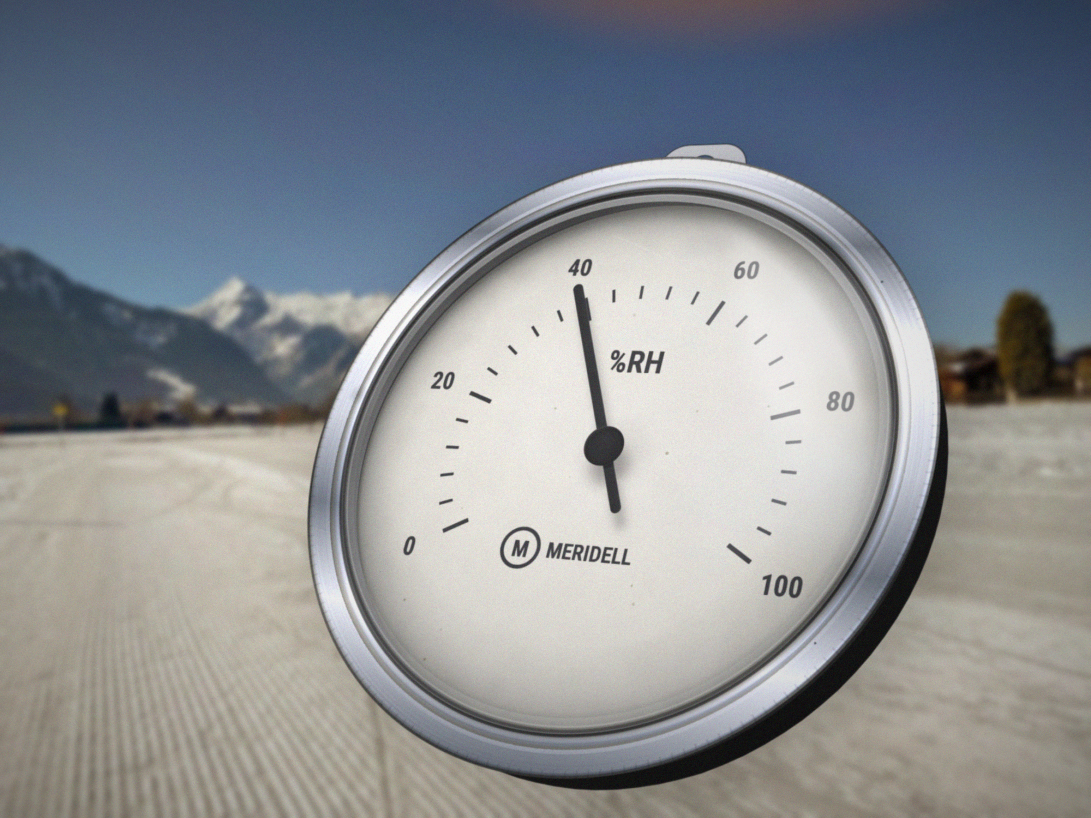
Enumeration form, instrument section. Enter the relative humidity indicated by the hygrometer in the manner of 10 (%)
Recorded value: 40 (%)
